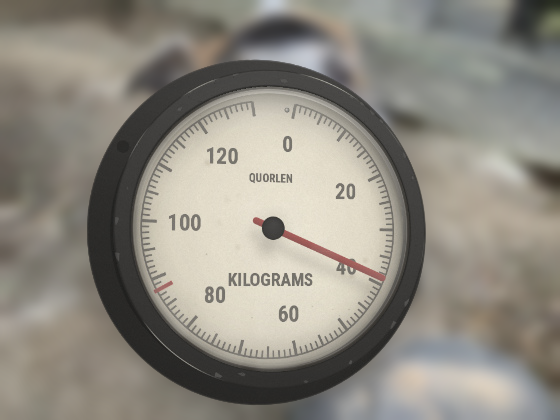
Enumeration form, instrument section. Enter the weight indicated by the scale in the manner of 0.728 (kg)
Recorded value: 39 (kg)
